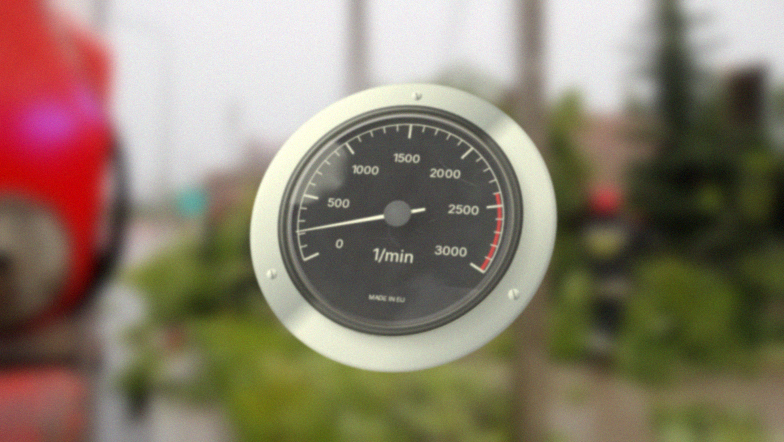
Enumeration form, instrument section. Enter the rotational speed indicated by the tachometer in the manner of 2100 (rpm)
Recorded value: 200 (rpm)
